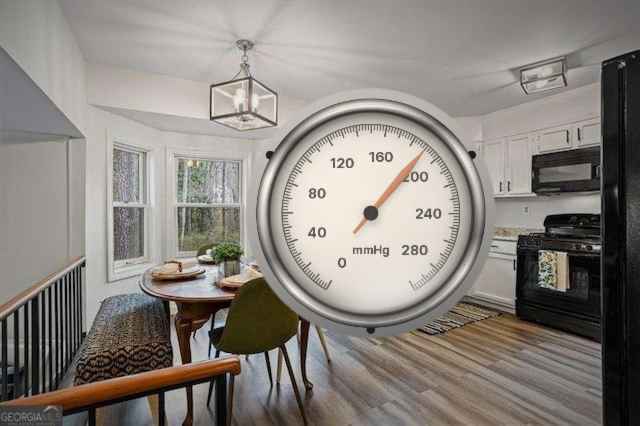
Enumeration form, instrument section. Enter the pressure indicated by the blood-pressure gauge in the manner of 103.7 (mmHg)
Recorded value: 190 (mmHg)
